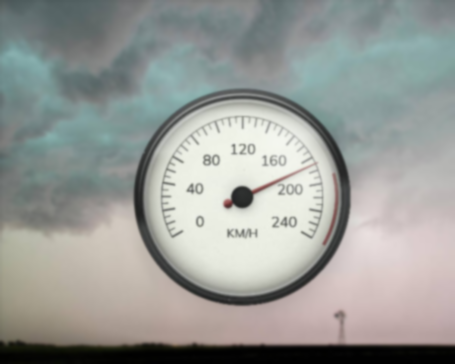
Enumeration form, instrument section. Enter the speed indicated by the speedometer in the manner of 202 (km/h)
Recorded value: 185 (km/h)
